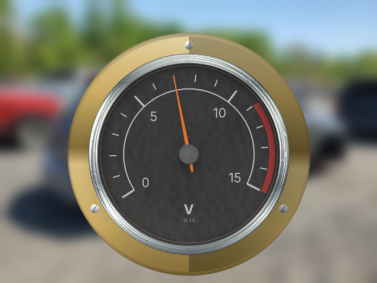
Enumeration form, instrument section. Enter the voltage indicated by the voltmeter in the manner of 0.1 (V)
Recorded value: 7 (V)
